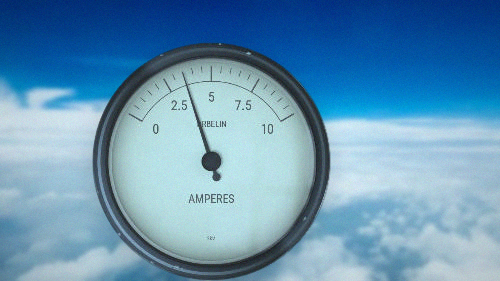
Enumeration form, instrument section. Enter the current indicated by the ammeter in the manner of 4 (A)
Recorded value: 3.5 (A)
